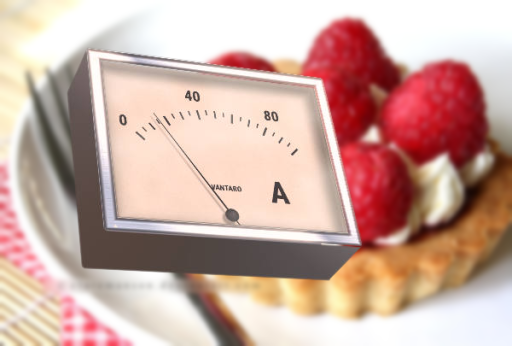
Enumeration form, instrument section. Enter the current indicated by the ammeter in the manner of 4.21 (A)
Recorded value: 15 (A)
